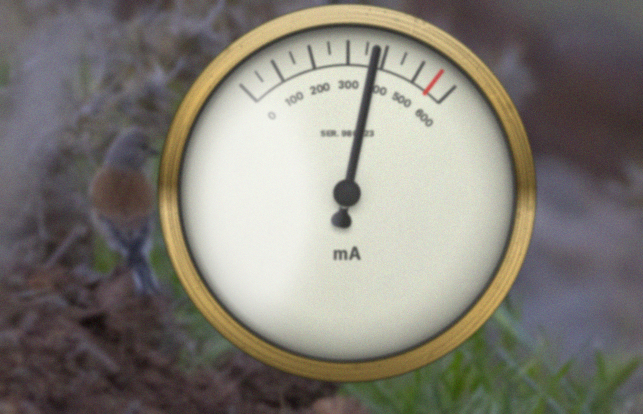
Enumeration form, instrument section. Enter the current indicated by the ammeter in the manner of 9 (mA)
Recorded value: 375 (mA)
